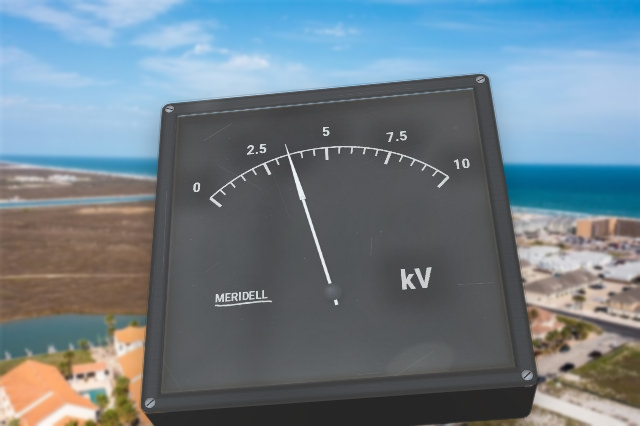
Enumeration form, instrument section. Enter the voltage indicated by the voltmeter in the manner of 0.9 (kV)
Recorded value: 3.5 (kV)
